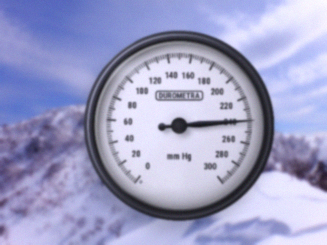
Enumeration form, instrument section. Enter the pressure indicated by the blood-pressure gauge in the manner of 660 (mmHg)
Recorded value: 240 (mmHg)
